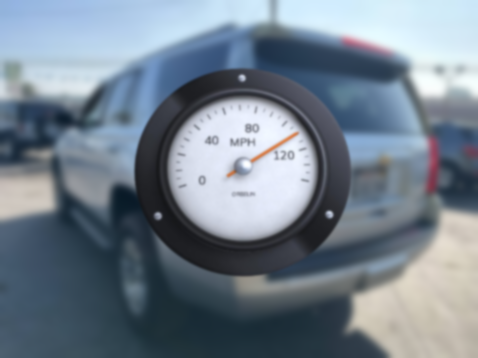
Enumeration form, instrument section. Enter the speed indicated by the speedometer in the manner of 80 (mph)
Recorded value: 110 (mph)
